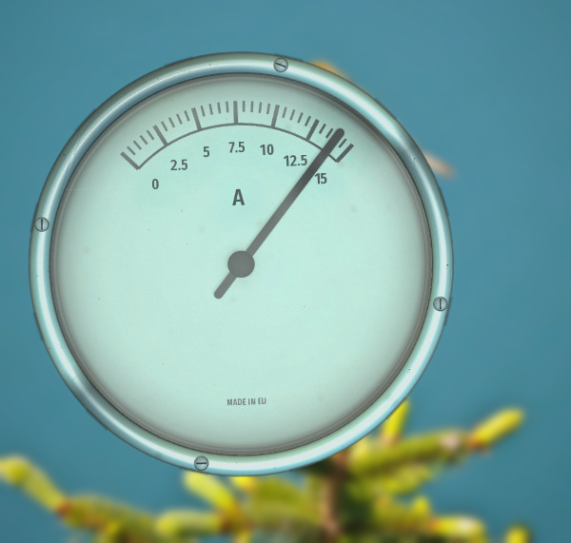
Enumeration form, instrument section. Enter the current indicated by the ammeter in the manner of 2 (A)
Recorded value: 14 (A)
